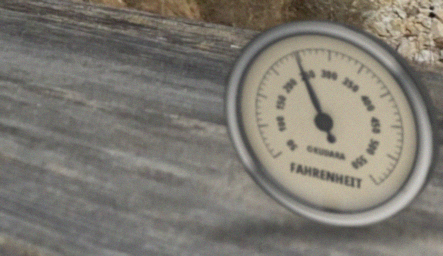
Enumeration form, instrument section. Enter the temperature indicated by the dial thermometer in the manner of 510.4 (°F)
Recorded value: 250 (°F)
